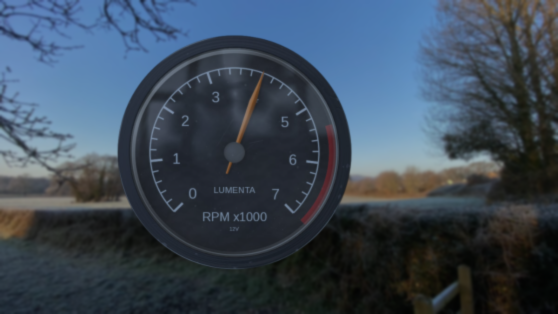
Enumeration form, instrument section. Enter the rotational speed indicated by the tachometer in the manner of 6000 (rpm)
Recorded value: 4000 (rpm)
